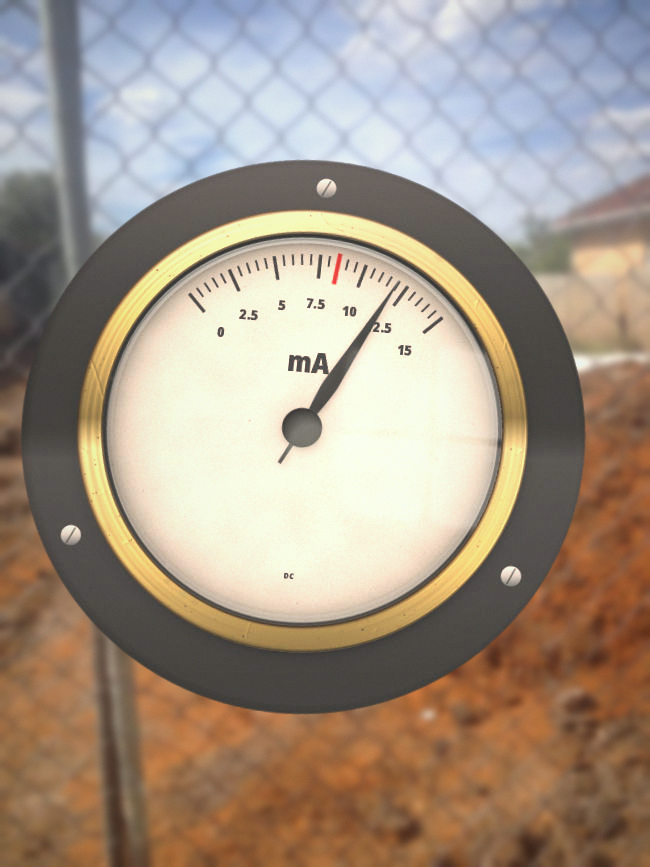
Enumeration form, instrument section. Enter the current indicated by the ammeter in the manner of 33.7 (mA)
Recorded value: 12 (mA)
